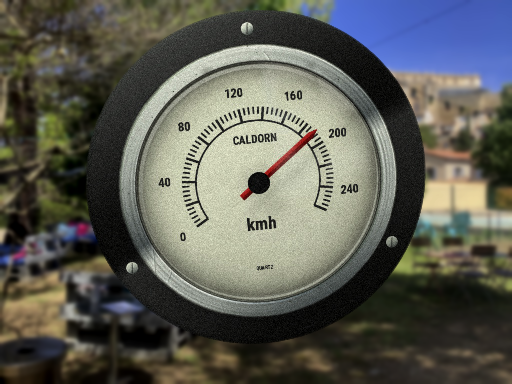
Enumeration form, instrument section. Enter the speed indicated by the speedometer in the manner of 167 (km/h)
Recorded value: 188 (km/h)
